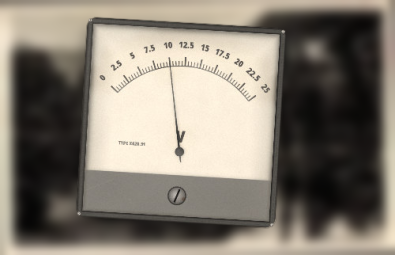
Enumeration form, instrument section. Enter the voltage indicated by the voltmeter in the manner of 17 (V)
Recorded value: 10 (V)
